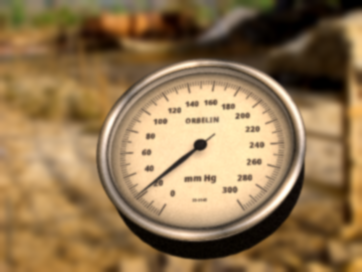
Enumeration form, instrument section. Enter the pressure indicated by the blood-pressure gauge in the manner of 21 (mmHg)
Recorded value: 20 (mmHg)
